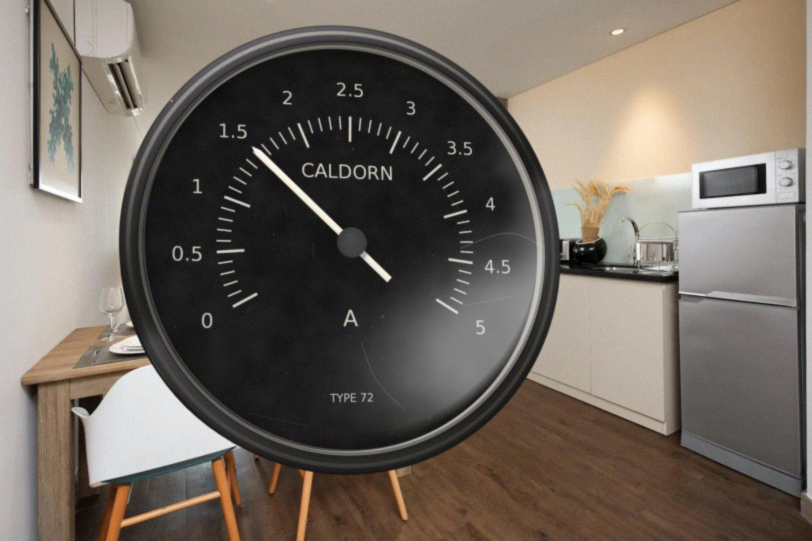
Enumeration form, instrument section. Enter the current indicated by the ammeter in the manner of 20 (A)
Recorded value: 1.5 (A)
